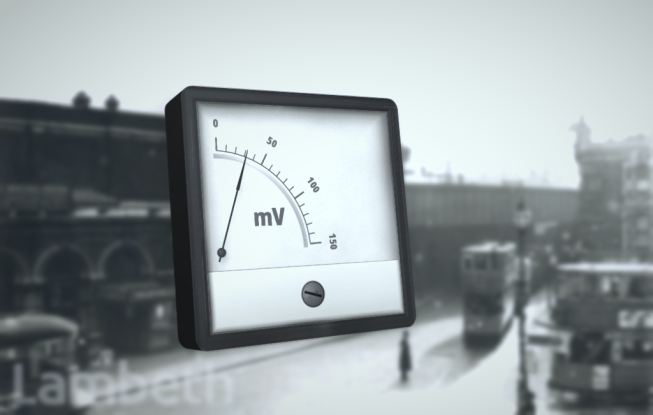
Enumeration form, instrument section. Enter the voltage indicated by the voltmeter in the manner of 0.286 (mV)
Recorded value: 30 (mV)
